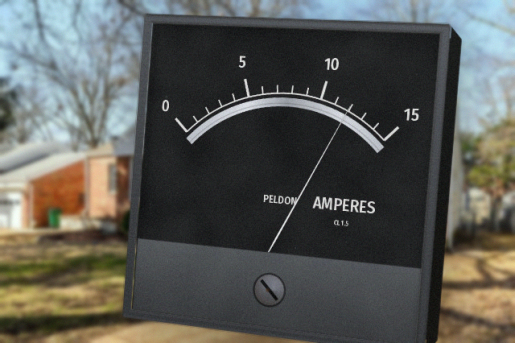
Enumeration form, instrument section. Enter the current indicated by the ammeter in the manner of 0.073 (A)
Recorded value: 12 (A)
